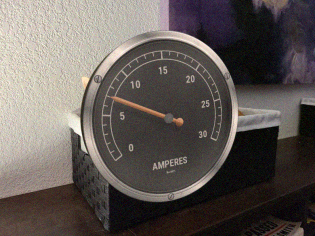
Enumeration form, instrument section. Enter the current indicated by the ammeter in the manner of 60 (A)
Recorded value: 7 (A)
